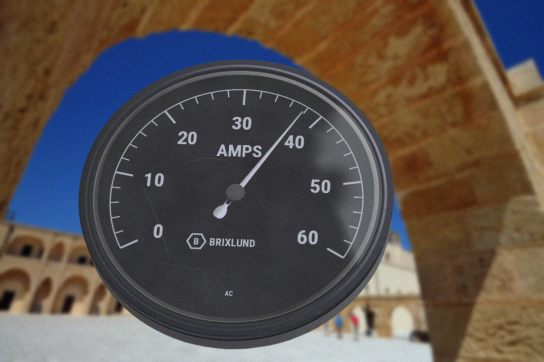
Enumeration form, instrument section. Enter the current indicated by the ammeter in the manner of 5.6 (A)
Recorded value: 38 (A)
